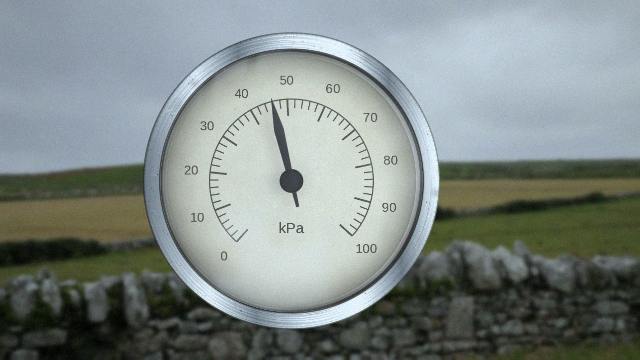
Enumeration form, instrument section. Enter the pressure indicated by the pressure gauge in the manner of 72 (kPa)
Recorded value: 46 (kPa)
